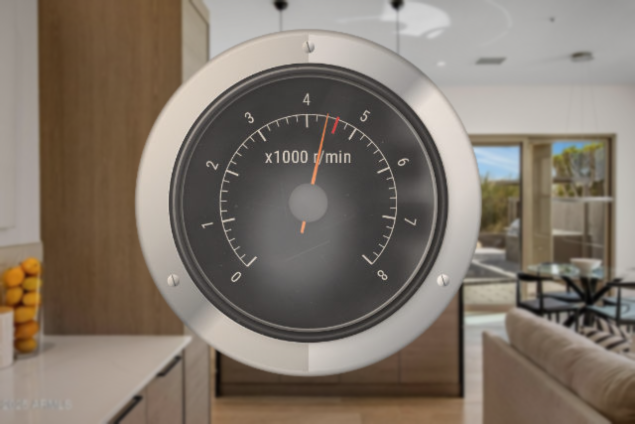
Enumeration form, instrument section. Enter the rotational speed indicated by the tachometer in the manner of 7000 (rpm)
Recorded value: 4400 (rpm)
